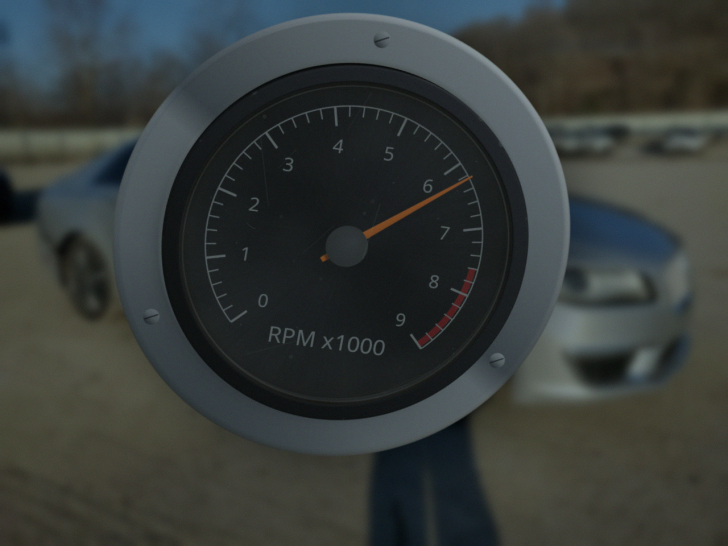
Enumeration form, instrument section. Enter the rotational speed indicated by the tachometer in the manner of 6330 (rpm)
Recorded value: 6200 (rpm)
